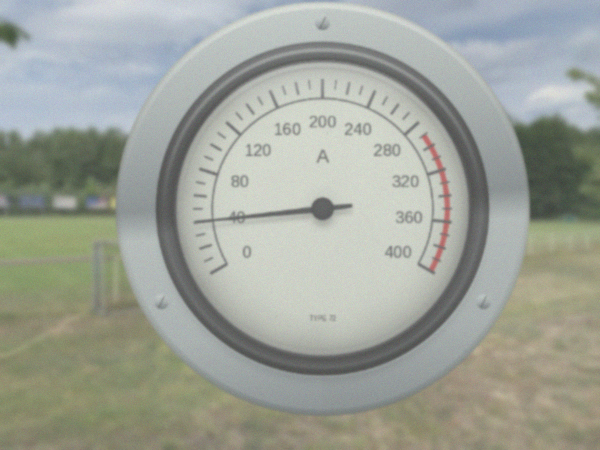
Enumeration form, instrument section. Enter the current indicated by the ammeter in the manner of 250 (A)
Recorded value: 40 (A)
